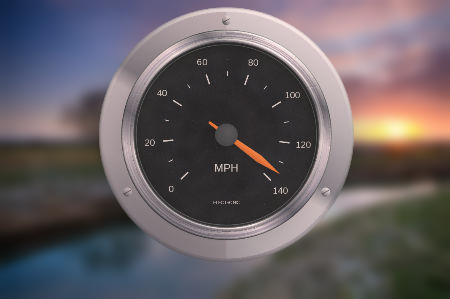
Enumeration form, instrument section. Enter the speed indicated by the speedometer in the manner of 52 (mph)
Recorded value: 135 (mph)
